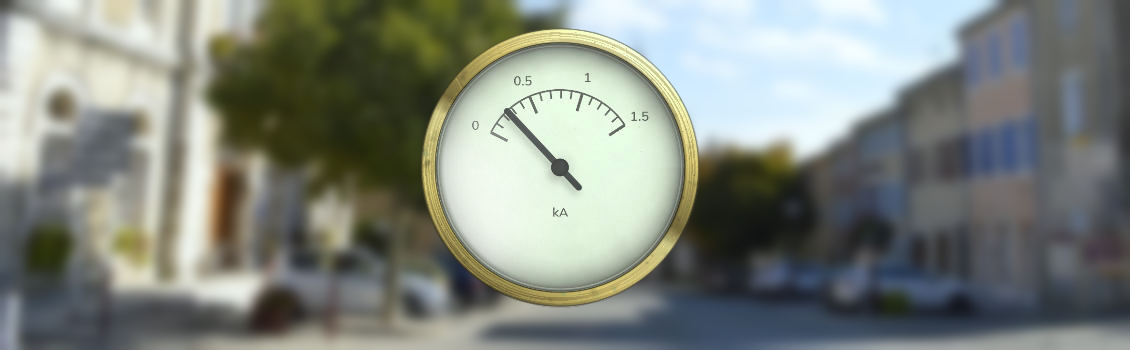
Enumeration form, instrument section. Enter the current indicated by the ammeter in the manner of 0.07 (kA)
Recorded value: 0.25 (kA)
